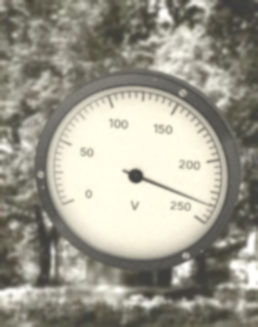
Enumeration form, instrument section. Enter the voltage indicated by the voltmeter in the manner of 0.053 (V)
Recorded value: 235 (V)
